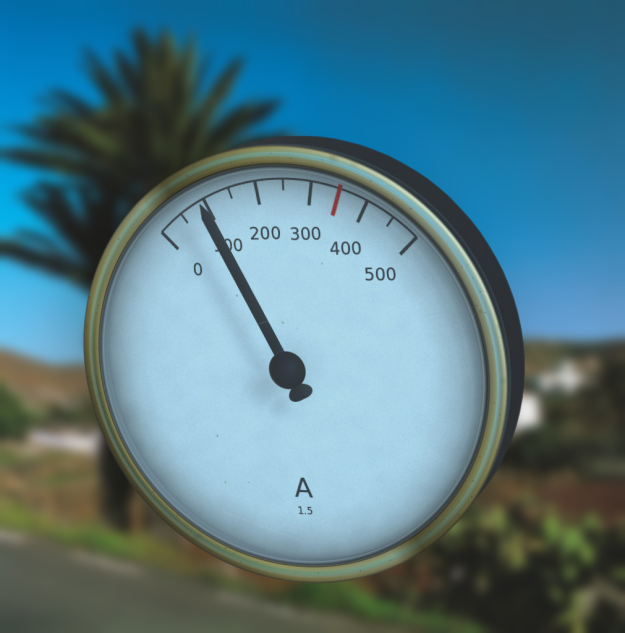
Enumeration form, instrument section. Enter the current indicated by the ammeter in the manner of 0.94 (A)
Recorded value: 100 (A)
